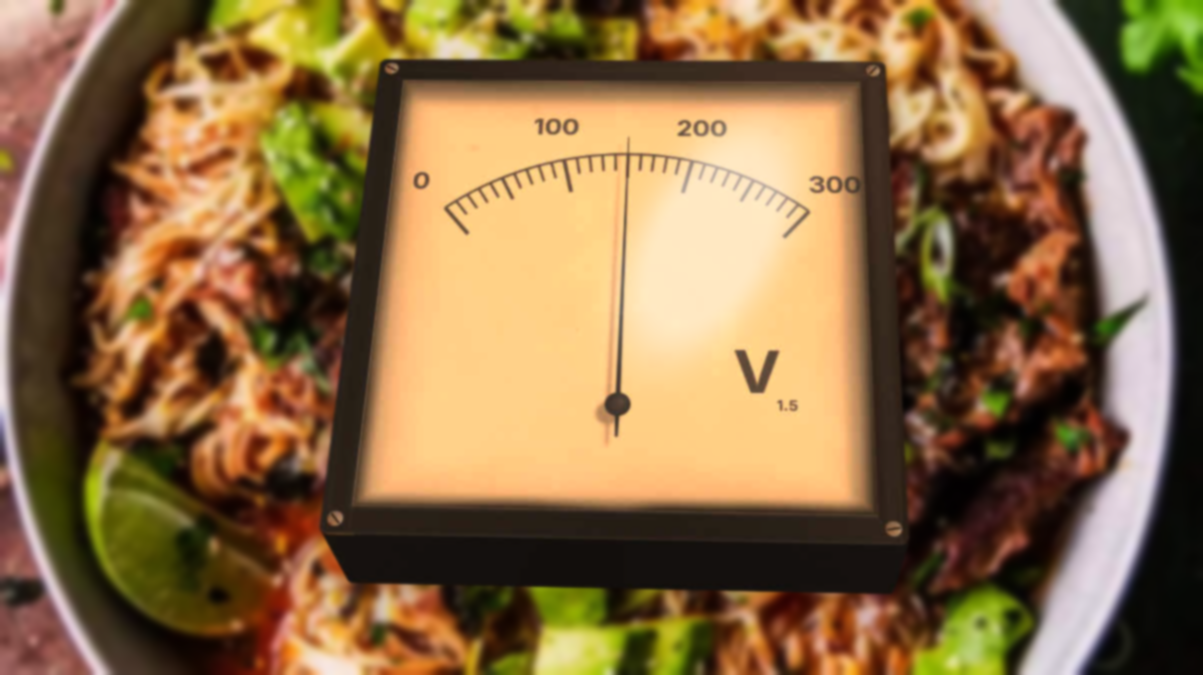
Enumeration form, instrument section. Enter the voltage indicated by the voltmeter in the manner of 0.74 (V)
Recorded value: 150 (V)
